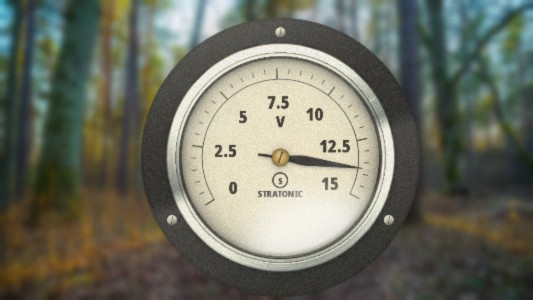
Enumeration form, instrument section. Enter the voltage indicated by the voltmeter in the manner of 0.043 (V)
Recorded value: 13.75 (V)
